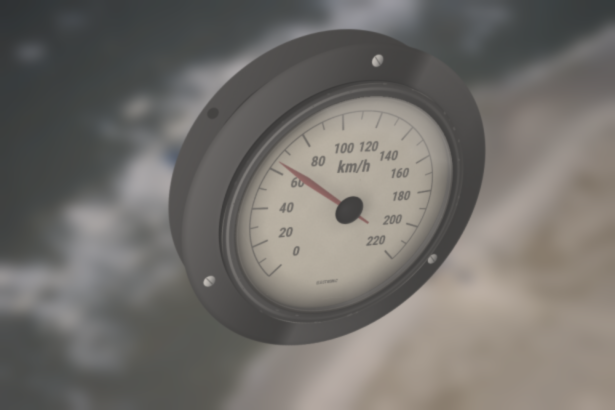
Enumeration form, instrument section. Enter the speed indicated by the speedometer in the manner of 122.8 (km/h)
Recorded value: 65 (km/h)
